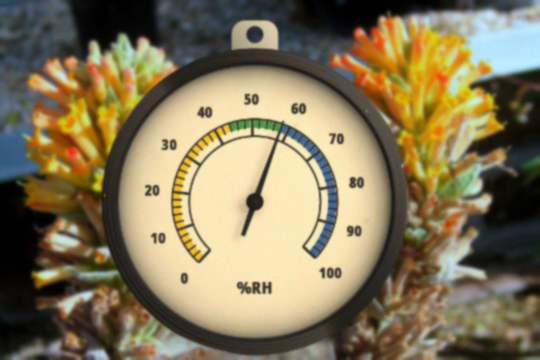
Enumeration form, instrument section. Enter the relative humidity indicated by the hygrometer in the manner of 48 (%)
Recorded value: 58 (%)
